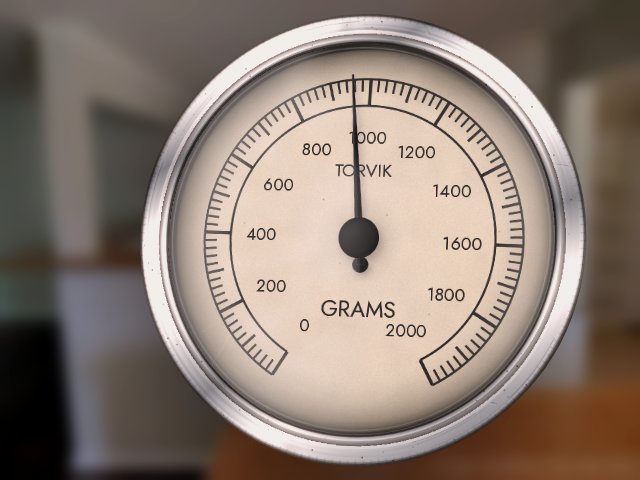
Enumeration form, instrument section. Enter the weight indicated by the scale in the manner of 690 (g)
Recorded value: 960 (g)
